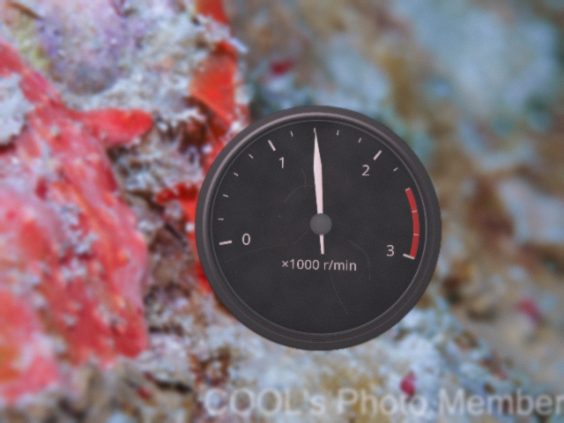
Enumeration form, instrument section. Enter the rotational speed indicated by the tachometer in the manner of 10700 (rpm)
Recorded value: 1400 (rpm)
